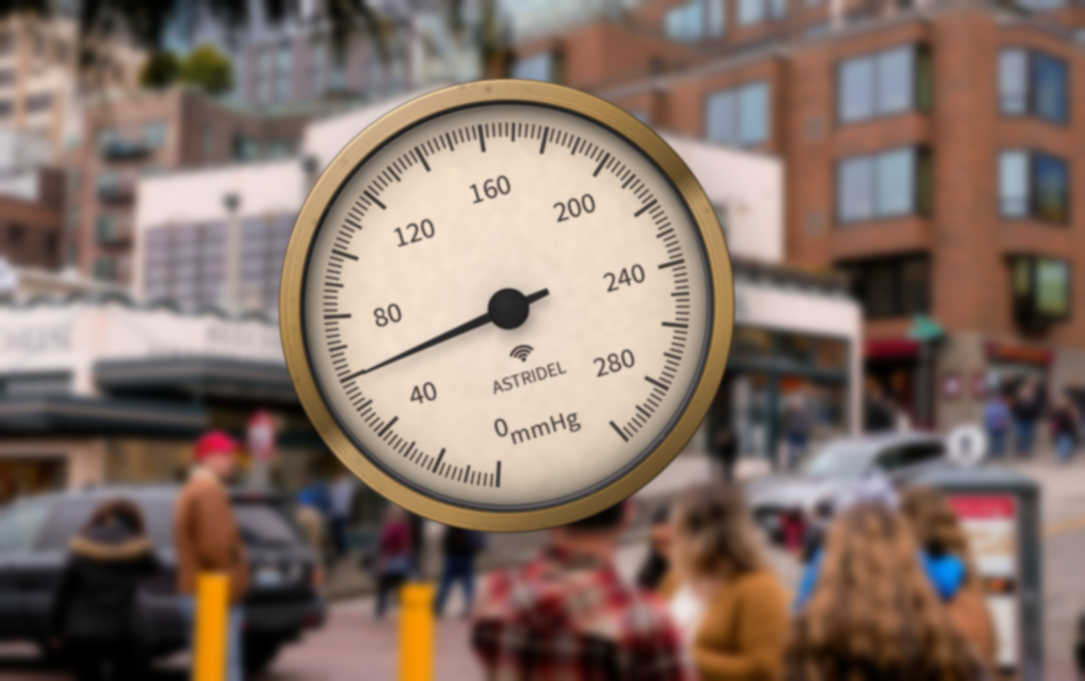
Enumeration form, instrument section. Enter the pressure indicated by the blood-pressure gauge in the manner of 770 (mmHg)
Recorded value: 60 (mmHg)
